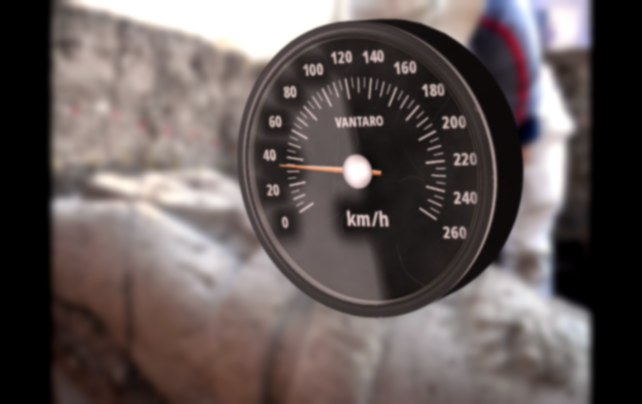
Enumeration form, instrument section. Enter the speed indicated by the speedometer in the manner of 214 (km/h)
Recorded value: 35 (km/h)
